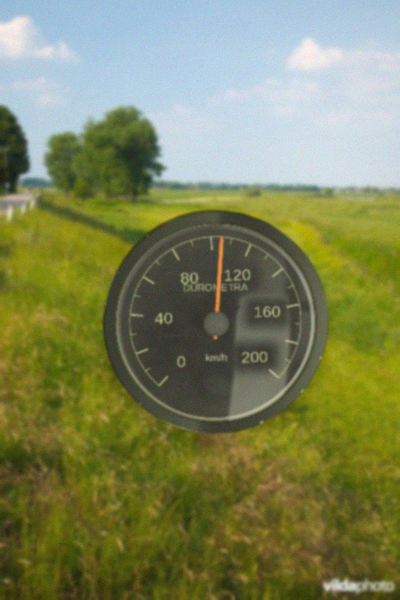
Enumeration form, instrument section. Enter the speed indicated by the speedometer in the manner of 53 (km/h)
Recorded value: 105 (km/h)
